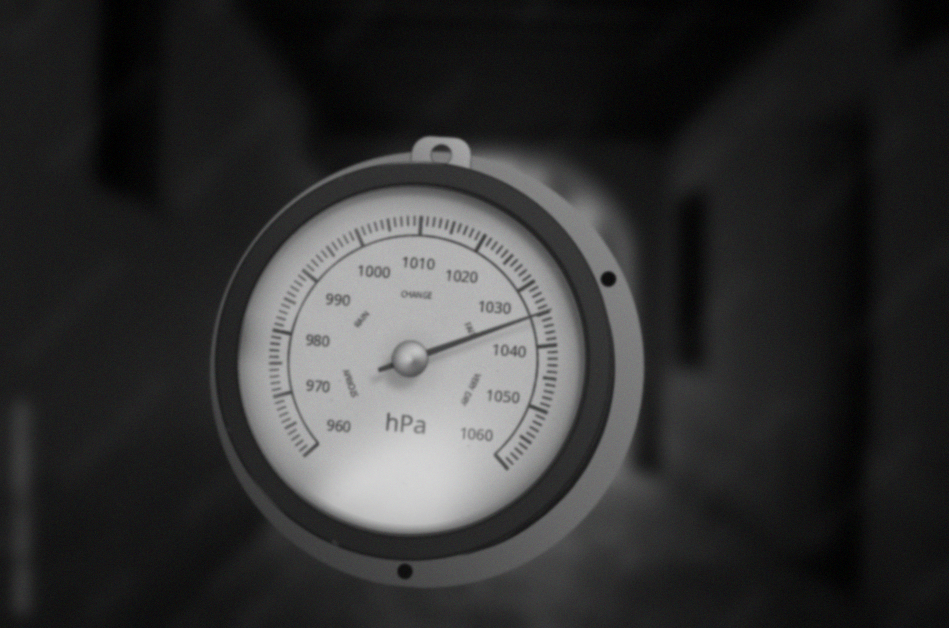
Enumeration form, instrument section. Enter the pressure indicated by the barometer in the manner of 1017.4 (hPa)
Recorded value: 1035 (hPa)
